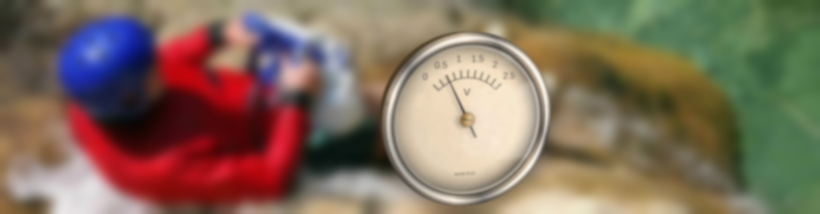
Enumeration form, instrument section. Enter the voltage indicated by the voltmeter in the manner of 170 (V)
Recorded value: 0.5 (V)
